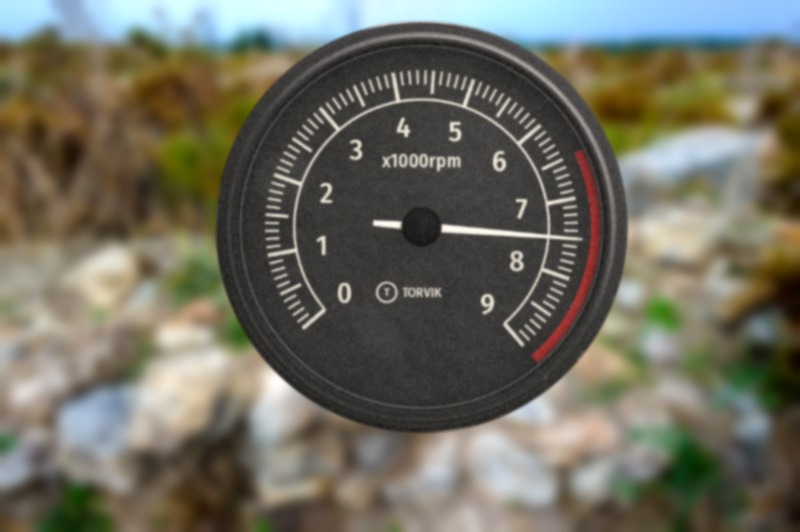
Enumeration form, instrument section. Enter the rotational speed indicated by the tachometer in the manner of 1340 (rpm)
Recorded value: 7500 (rpm)
